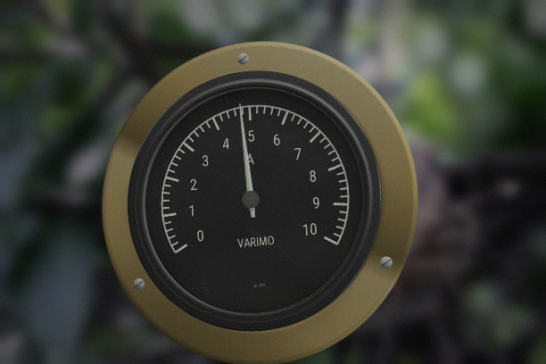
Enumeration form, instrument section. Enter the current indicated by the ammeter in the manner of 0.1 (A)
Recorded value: 4.8 (A)
